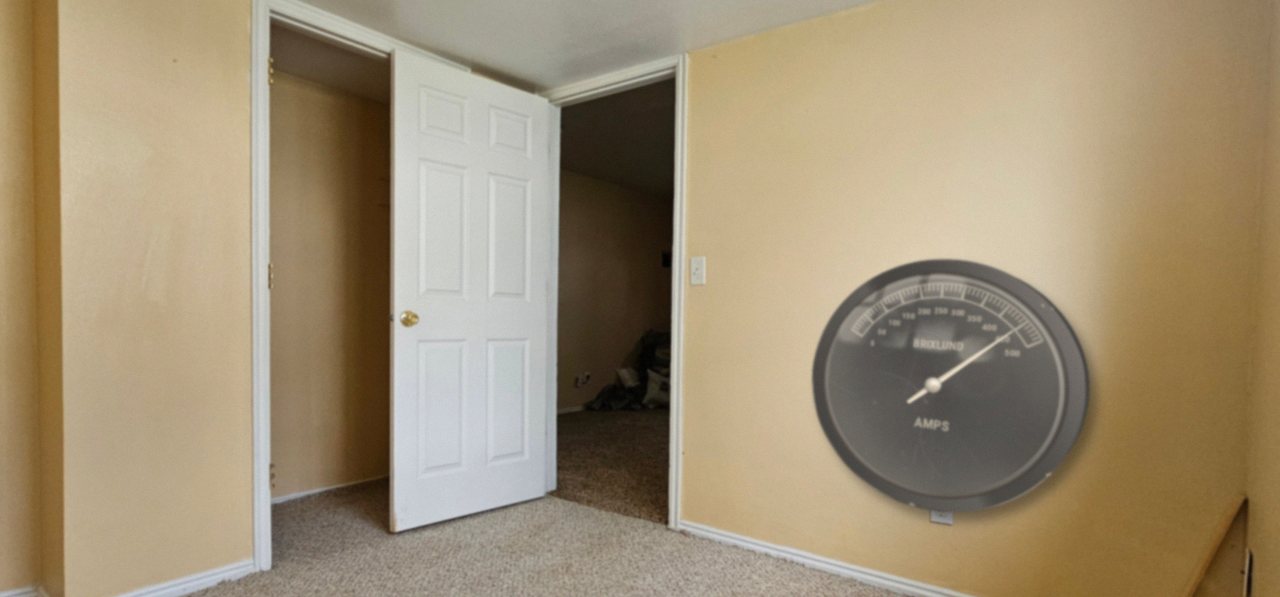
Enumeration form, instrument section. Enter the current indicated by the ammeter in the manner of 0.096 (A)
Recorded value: 450 (A)
